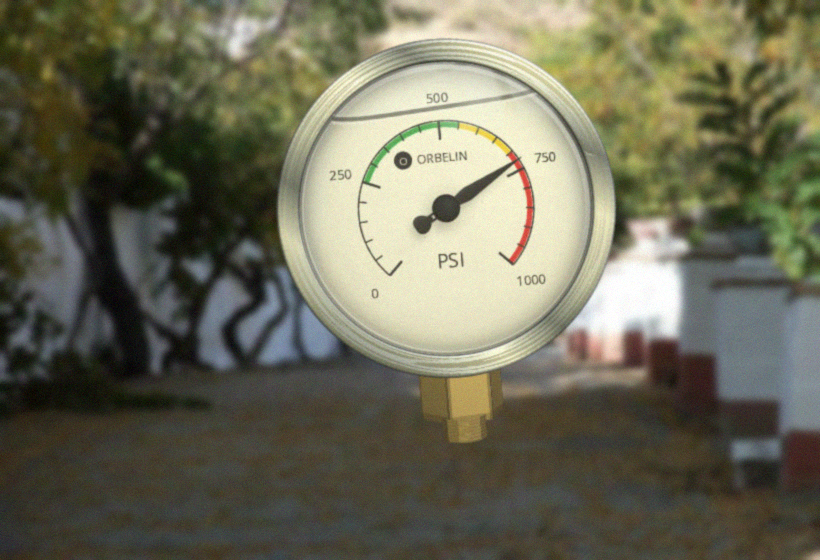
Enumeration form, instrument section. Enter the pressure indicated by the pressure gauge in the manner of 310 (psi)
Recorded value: 725 (psi)
